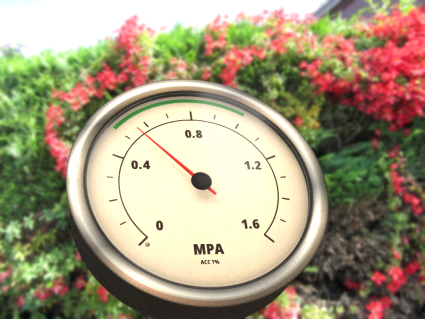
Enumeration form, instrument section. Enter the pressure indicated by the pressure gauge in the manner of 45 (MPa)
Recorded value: 0.55 (MPa)
